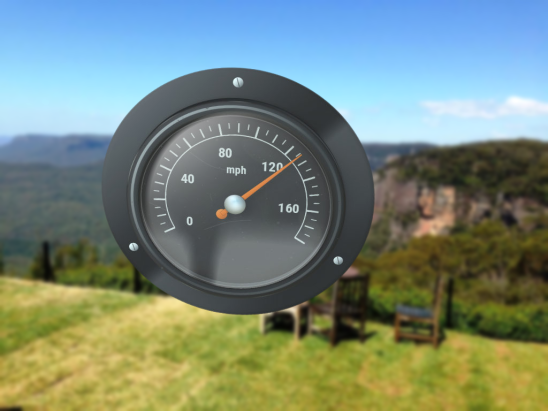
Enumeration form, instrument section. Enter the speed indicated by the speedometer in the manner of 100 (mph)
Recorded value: 125 (mph)
